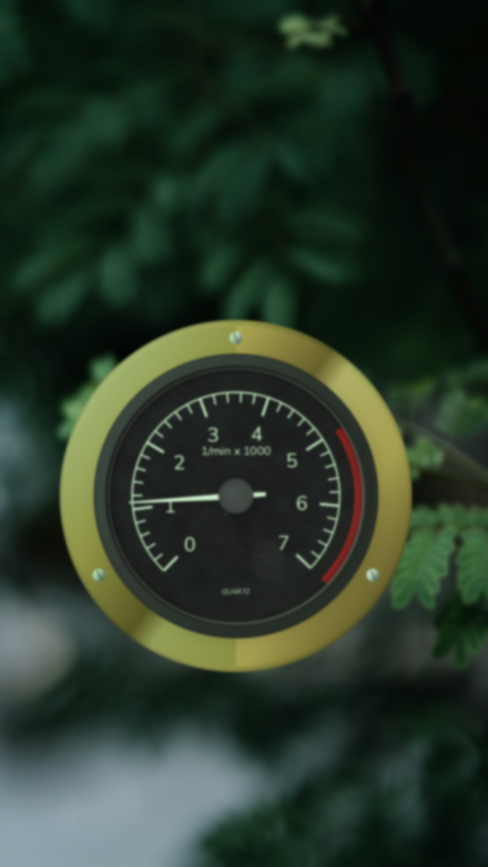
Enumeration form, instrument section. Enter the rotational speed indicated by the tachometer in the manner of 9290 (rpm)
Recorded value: 1100 (rpm)
